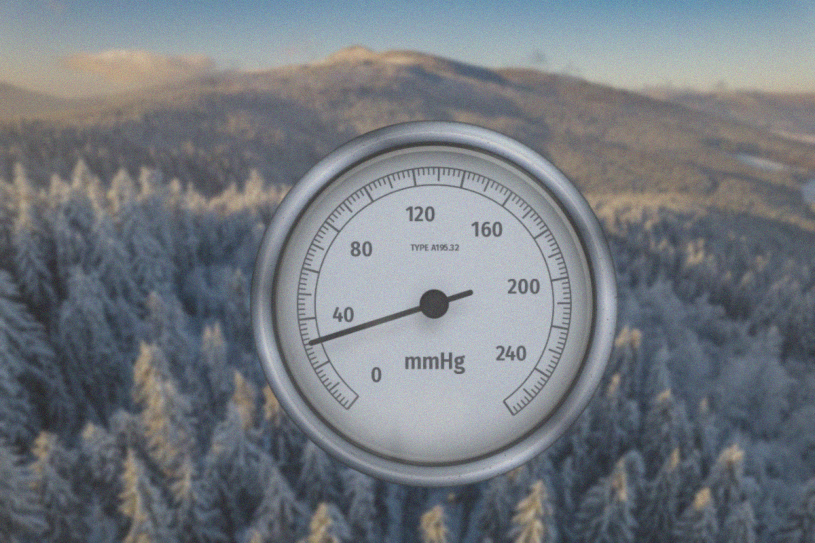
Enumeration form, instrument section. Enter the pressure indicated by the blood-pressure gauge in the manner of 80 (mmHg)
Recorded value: 30 (mmHg)
